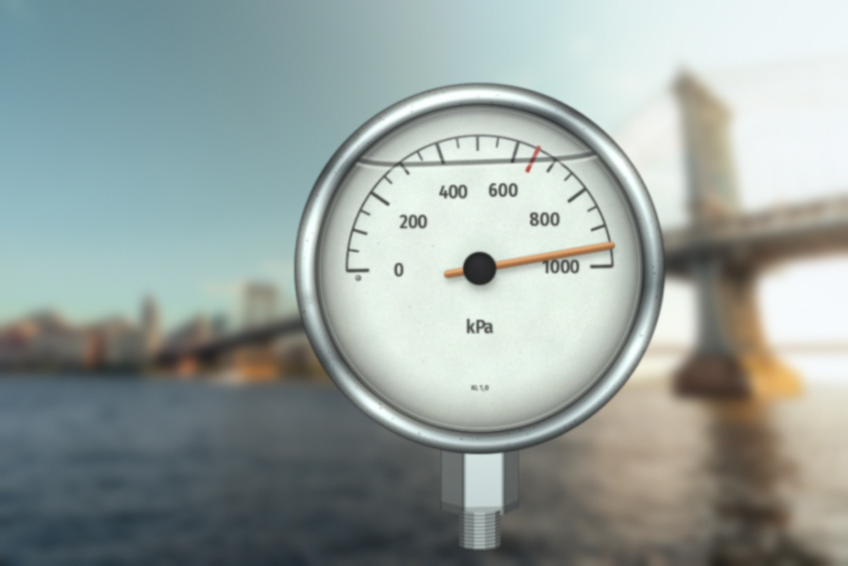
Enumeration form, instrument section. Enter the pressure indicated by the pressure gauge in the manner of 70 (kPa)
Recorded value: 950 (kPa)
